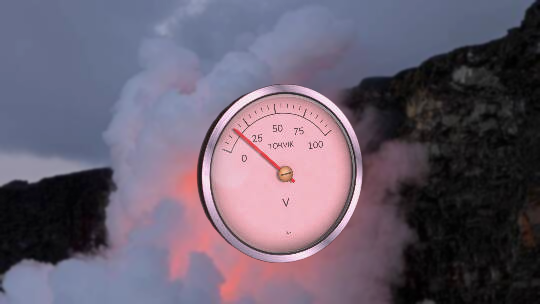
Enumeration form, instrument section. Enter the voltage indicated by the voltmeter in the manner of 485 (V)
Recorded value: 15 (V)
